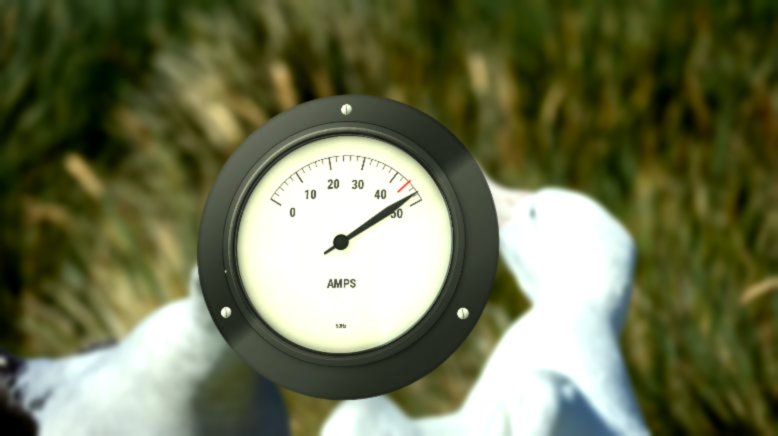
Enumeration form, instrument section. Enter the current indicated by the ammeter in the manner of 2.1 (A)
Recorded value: 48 (A)
